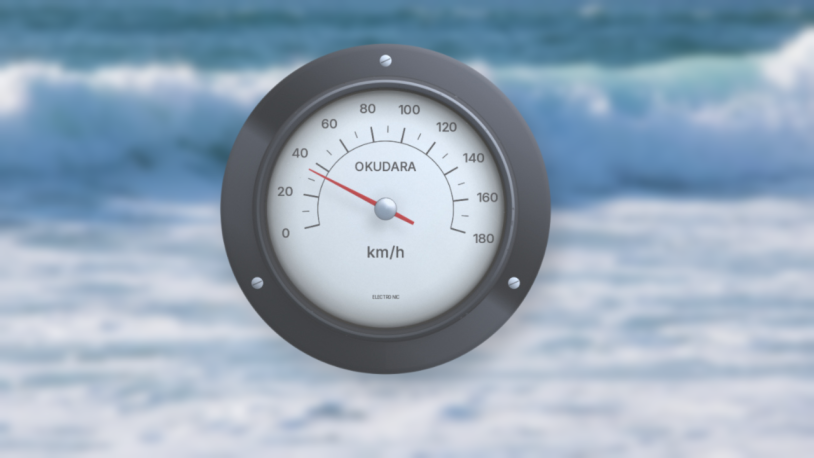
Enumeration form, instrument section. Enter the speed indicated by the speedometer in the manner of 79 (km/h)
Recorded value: 35 (km/h)
